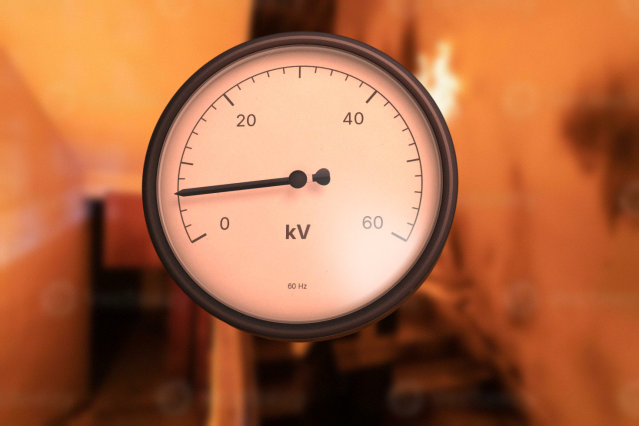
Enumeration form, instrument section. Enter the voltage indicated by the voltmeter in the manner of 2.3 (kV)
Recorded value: 6 (kV)
